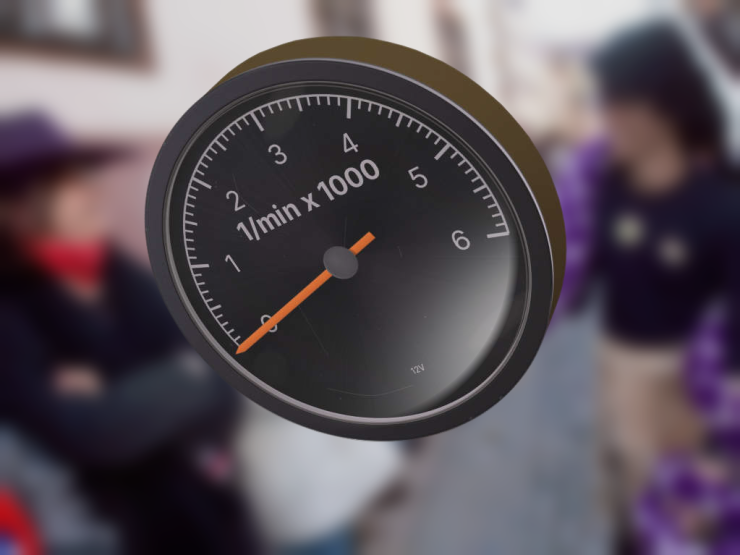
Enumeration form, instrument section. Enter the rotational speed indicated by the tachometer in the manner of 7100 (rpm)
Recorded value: 0 (rpm)
